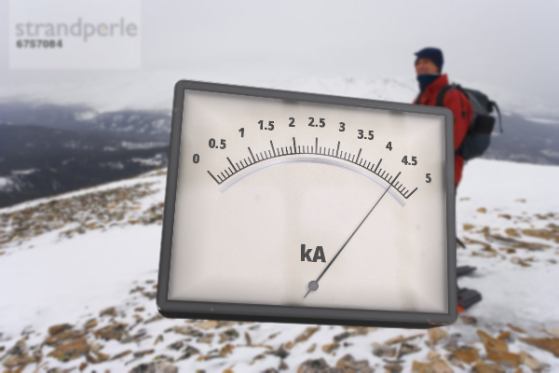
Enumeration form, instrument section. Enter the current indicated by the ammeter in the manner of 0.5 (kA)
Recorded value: 4.5 (kA)
